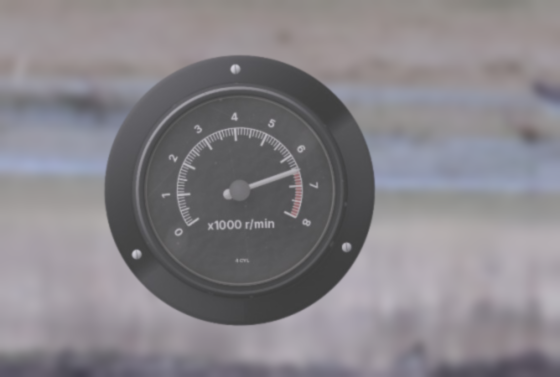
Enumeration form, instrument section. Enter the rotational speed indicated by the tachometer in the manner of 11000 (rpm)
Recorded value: 6500 (rpm)
